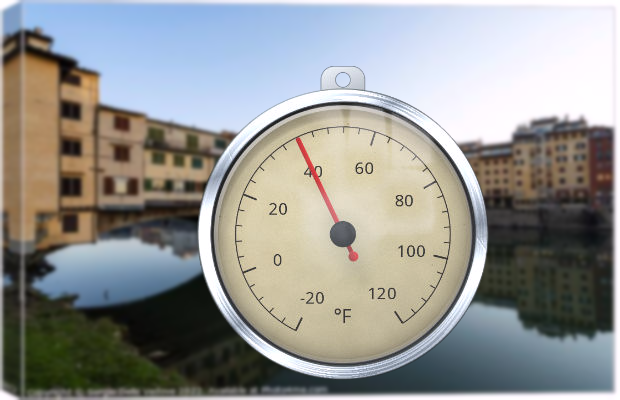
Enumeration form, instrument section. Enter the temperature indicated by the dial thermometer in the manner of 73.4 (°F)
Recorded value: 40 (°F)
